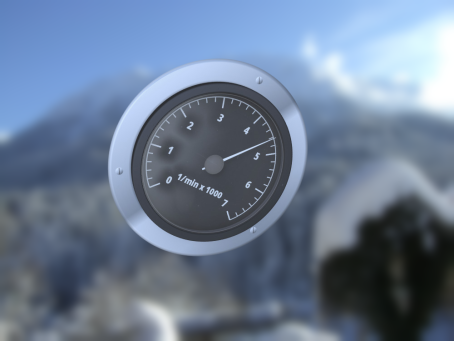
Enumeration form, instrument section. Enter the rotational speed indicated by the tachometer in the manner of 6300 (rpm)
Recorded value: 4600 (rpm)
